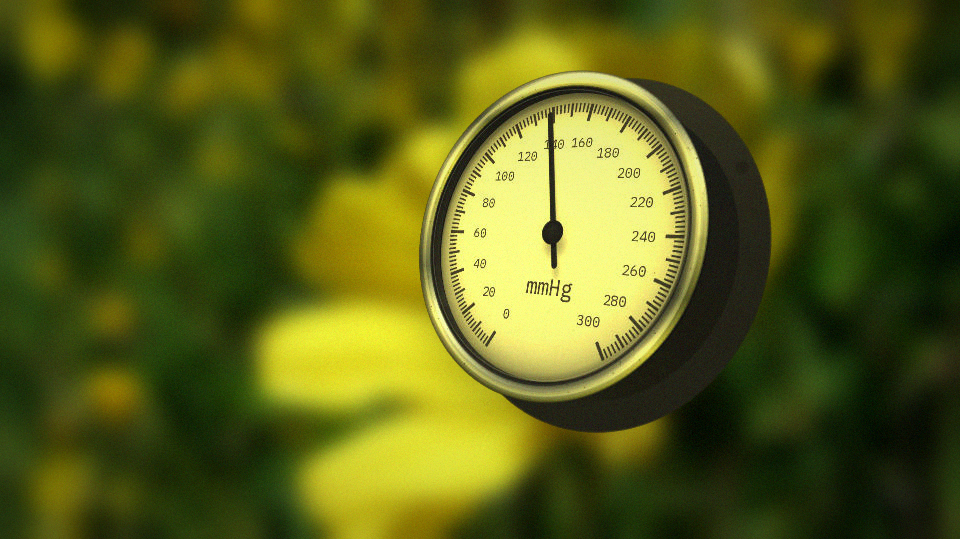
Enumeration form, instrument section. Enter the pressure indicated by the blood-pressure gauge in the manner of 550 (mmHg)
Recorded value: 140 (mmHg)
